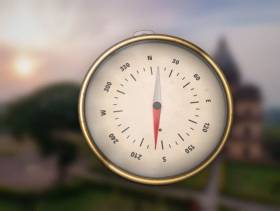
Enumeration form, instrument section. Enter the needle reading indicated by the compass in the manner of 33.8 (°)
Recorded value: 190 (°)
